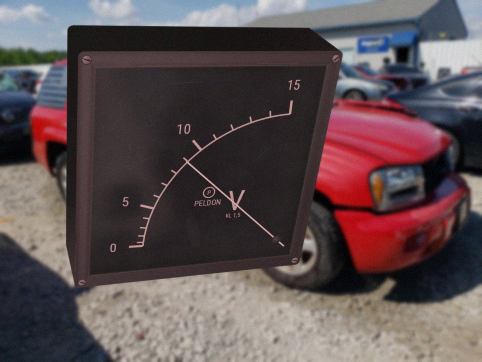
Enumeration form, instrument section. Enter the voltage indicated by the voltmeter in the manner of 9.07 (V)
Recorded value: 9 (V)
